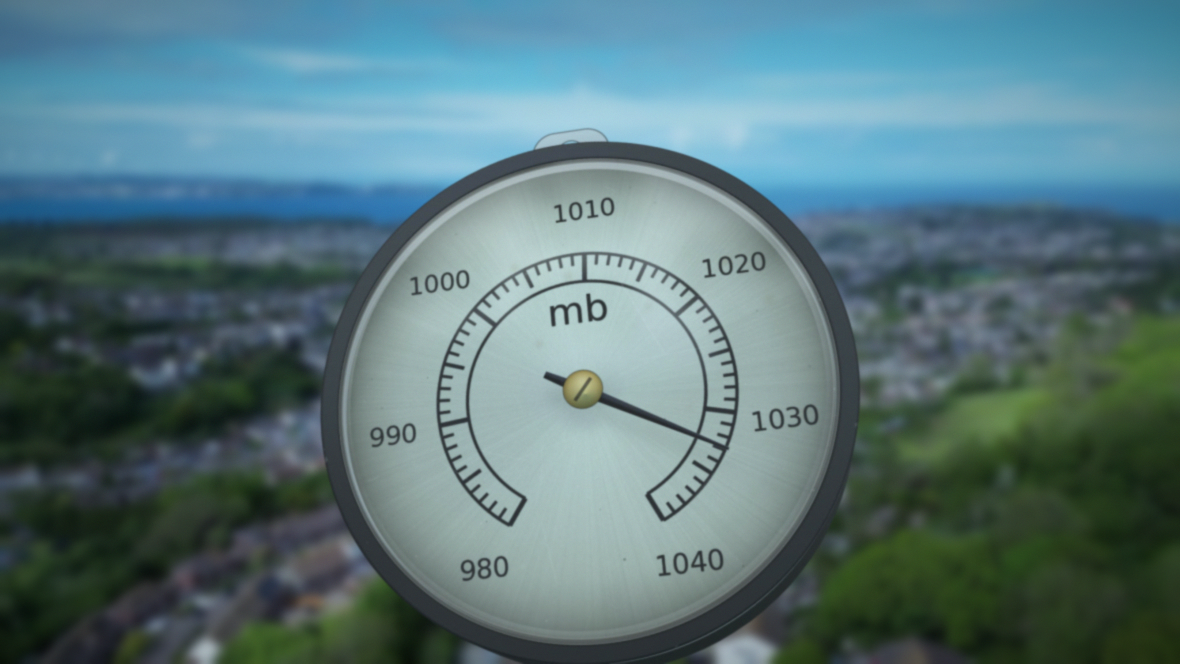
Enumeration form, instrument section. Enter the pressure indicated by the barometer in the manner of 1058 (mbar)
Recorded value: 1033 (mbar)
